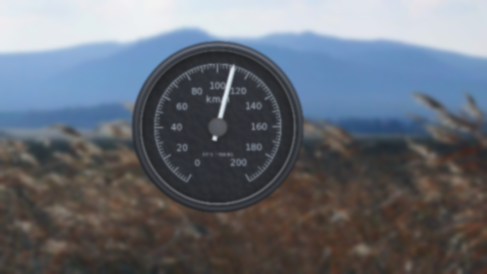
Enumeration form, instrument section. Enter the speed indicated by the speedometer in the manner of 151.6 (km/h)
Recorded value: 110 (km/h)
